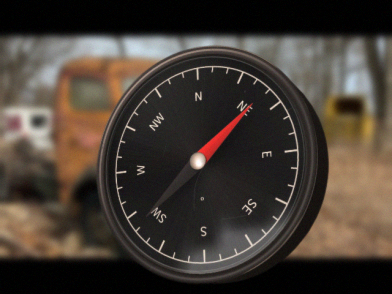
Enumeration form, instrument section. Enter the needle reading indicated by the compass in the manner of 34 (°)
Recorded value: 50 (°)
